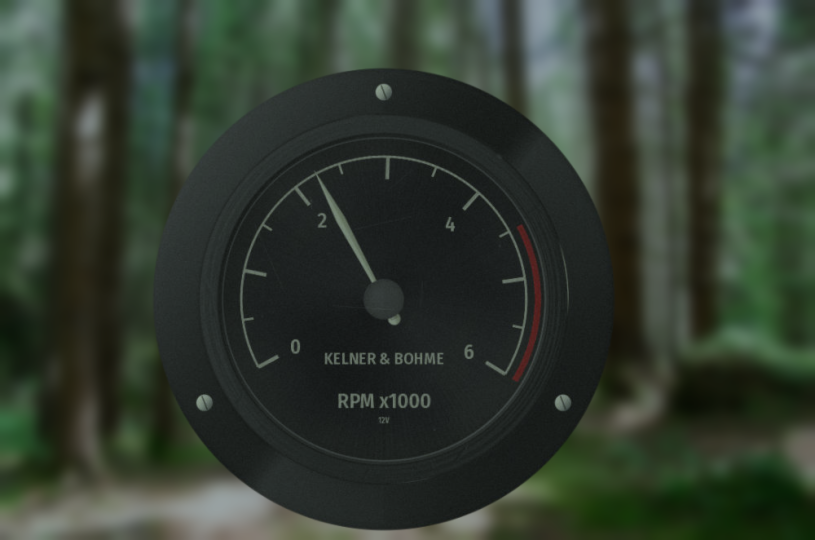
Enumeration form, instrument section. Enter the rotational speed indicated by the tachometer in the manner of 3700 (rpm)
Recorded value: 2250 (rpm)
